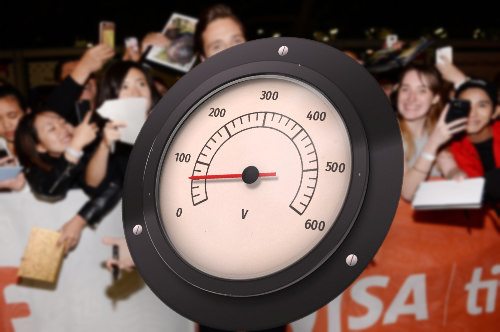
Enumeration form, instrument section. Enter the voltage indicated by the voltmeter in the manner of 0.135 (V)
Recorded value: 60 (V)
